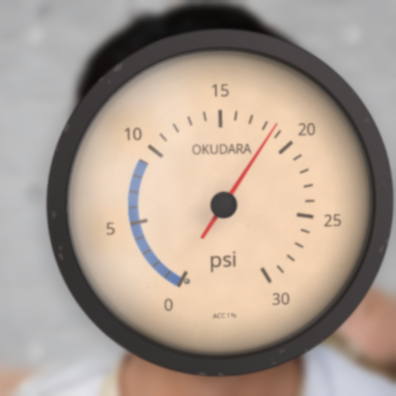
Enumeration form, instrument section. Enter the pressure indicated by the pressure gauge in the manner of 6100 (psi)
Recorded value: 18.5 (psi)
